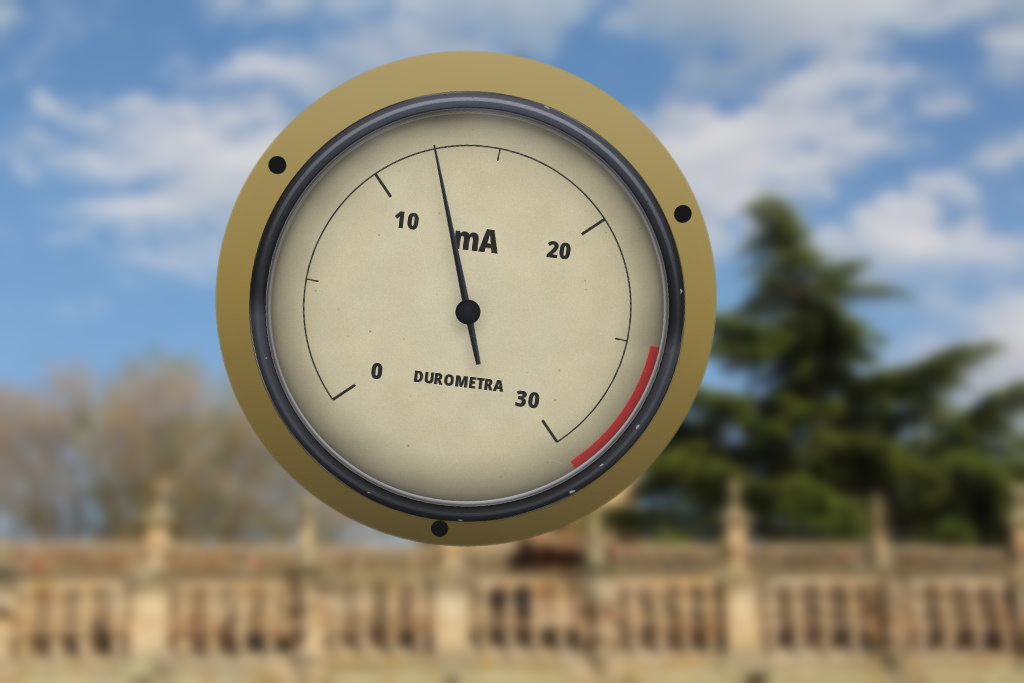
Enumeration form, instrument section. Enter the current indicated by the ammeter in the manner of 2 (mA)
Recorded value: 12.5 (mA)
